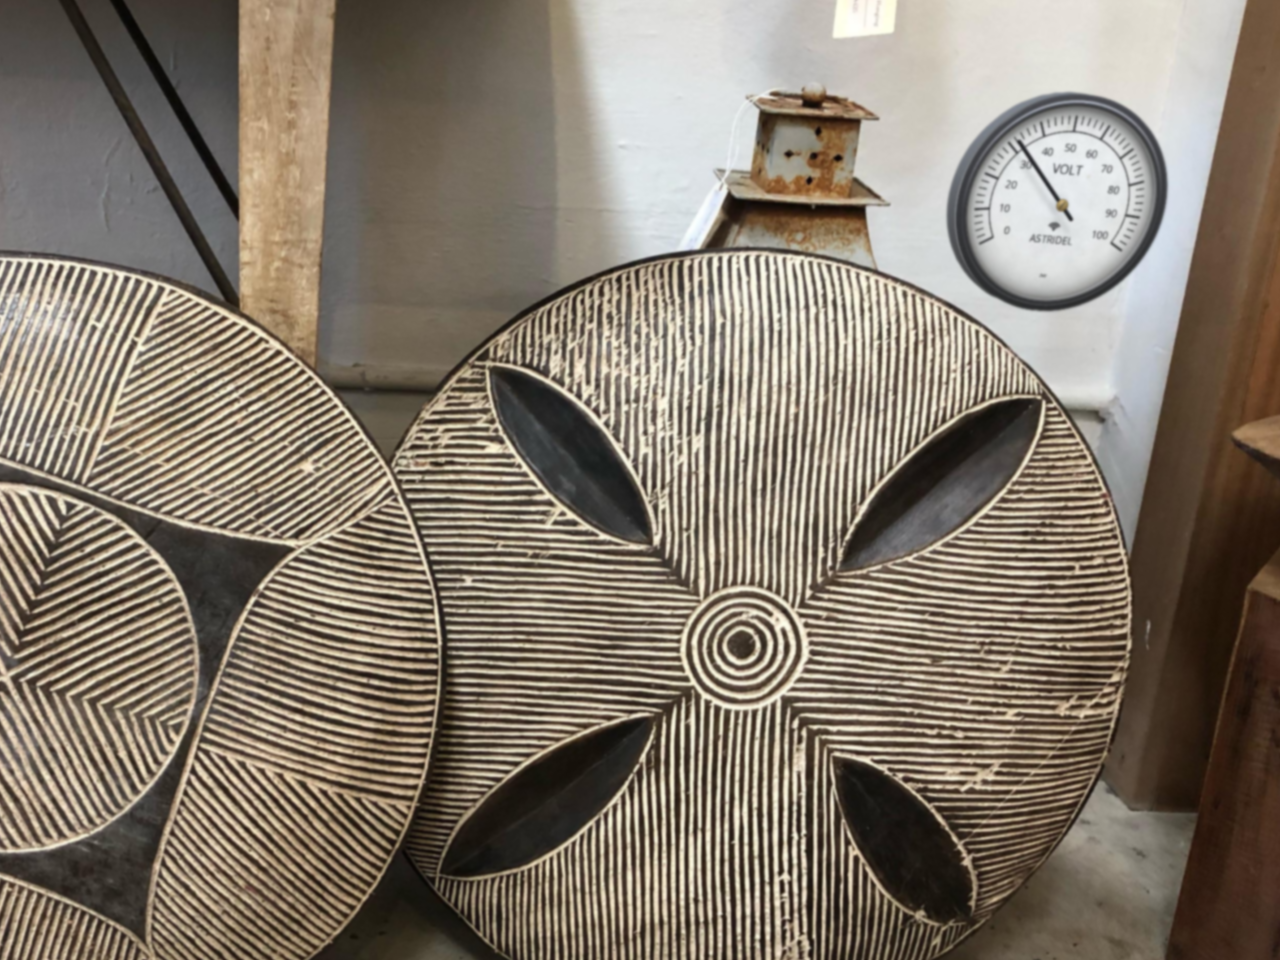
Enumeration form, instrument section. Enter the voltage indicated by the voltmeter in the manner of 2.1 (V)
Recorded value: 32 (V)
